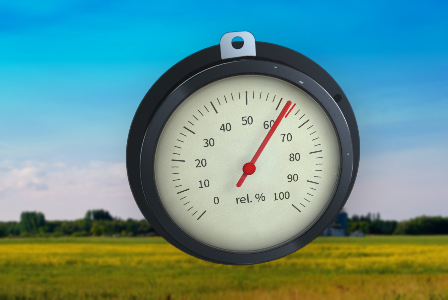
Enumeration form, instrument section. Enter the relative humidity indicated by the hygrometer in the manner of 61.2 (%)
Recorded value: 62 (%)
